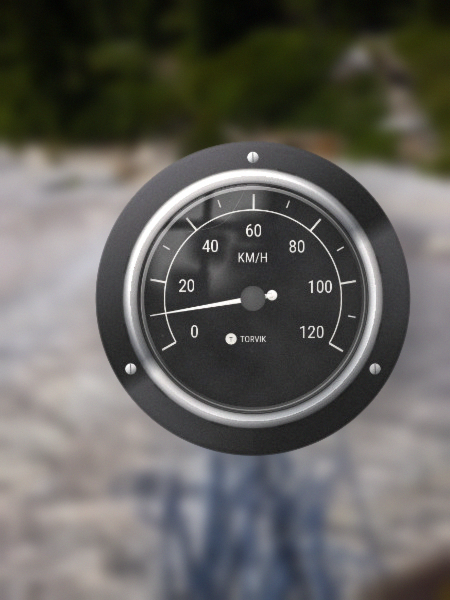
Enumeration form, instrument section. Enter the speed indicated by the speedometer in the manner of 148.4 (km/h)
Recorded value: 10 (km/h)
